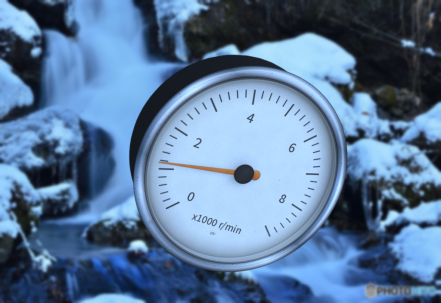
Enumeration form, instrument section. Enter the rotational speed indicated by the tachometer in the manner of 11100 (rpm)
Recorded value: 1200 (rpm)
